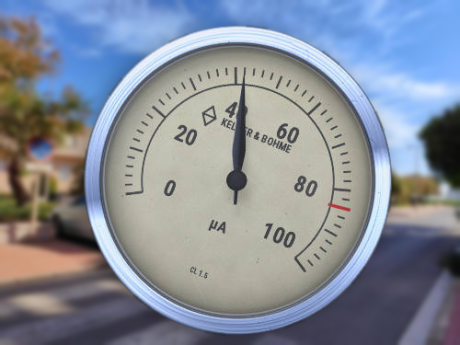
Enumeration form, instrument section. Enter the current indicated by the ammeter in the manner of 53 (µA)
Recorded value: 42 (µA)
